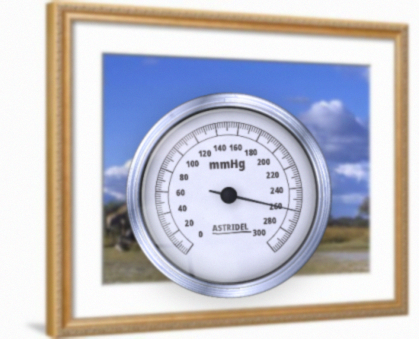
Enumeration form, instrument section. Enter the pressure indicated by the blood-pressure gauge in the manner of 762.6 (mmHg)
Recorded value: 260 (mmHg)
